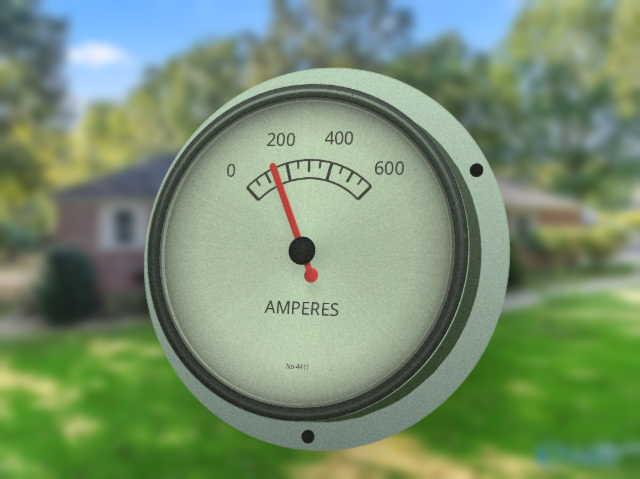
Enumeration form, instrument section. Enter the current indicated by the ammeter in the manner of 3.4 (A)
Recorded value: 150 (A)
